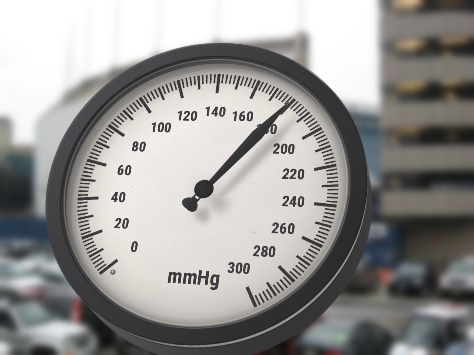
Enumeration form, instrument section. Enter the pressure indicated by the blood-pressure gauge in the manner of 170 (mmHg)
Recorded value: 180 (mmHg)
